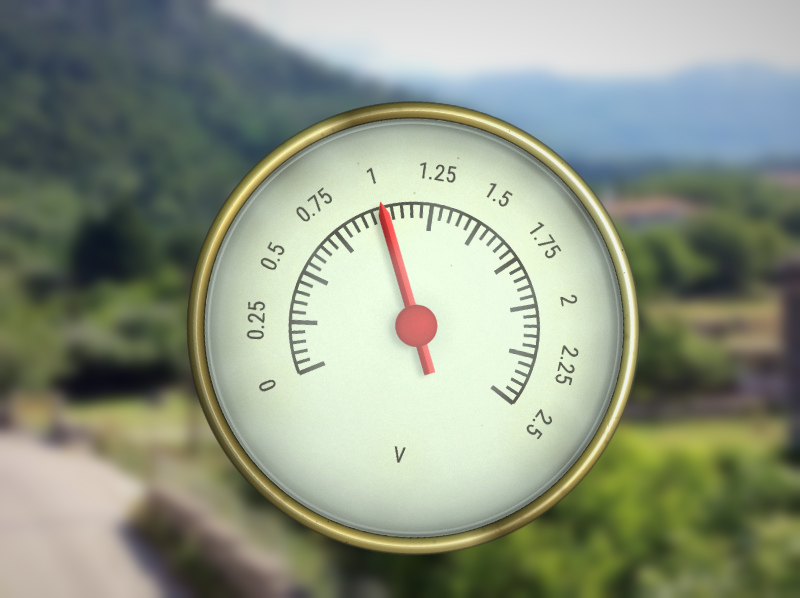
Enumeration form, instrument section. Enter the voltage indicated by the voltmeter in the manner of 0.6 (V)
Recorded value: 1 (V)
